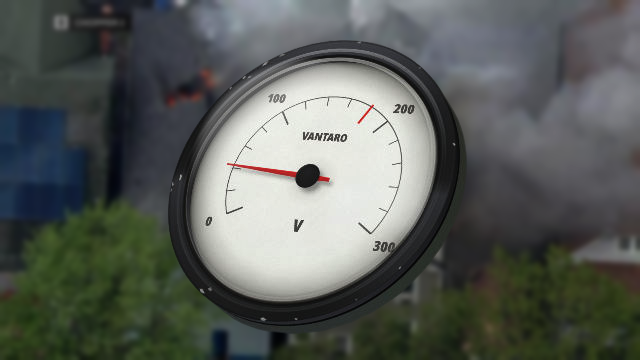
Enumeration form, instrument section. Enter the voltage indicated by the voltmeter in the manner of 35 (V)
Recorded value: 40 (V)
